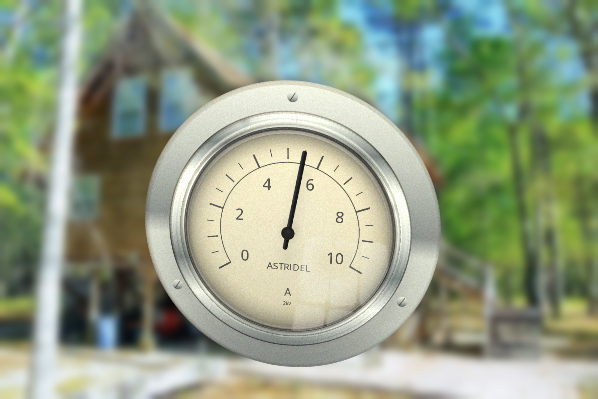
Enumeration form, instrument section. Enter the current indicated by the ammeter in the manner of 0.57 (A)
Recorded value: 5.5 (A)
